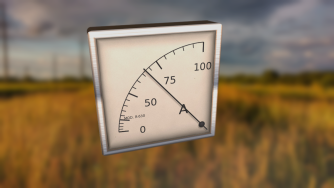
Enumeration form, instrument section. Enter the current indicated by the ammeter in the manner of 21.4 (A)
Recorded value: 67.5 (A)
